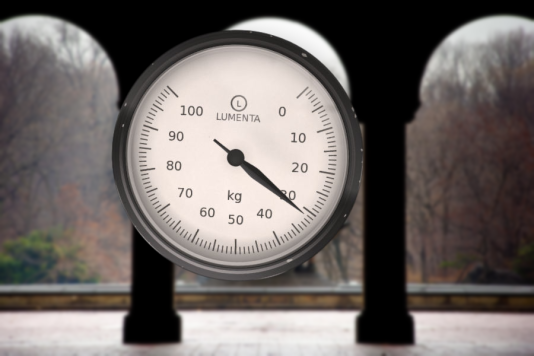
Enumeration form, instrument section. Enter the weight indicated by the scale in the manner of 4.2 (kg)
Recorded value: 31 (kg)
